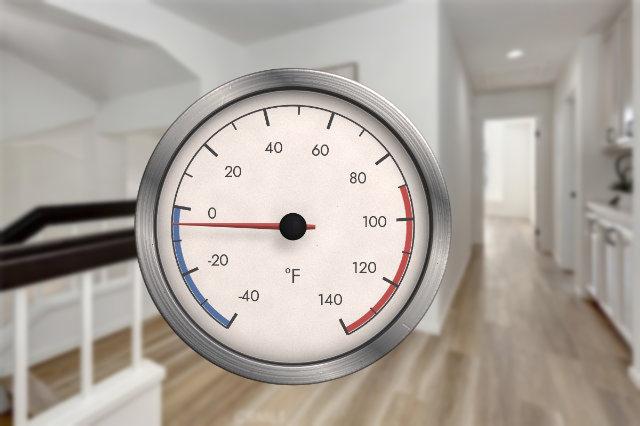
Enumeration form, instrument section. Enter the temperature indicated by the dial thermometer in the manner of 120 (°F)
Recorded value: -5 (°F)
